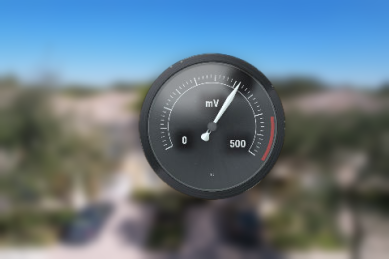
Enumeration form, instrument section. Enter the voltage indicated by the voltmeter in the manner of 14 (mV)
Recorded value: 310 (mV)
